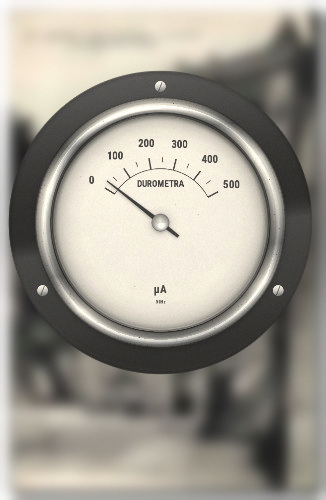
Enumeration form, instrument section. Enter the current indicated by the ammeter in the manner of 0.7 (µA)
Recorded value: 25 (µA)
